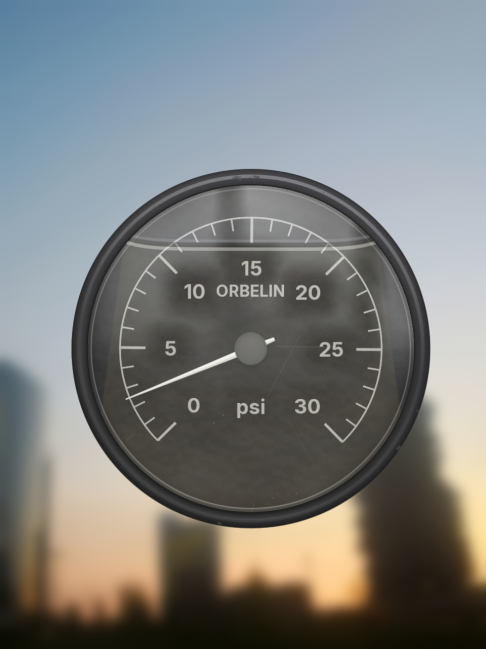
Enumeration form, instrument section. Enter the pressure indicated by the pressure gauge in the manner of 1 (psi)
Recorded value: 2.5 (psi)
